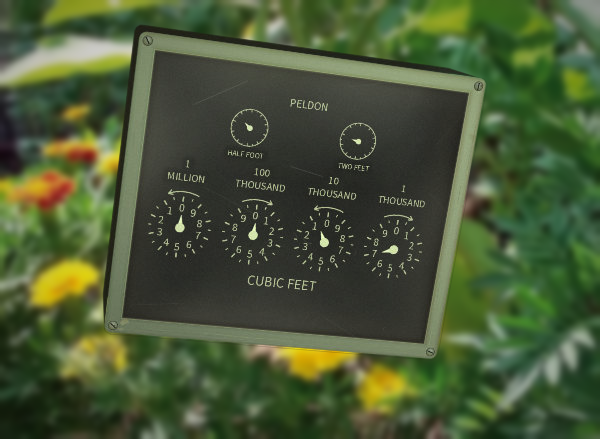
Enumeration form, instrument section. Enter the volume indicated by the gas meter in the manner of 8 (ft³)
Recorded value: 700 (ft³)
